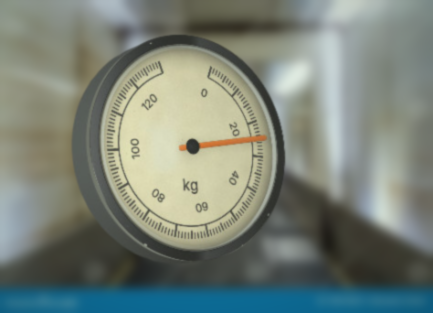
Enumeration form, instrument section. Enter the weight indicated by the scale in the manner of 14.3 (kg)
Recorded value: 25 (kg)
